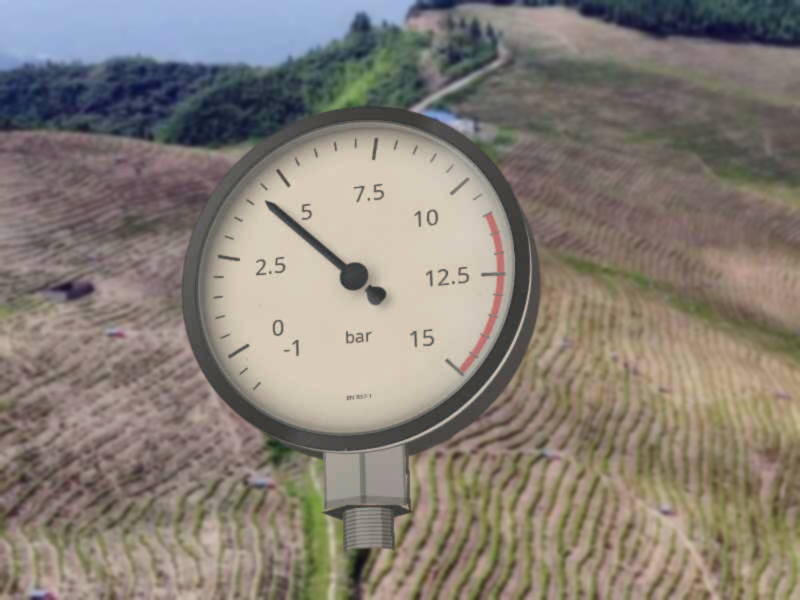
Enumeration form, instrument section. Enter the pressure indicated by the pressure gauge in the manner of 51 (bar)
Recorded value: 4.25 (bar)
